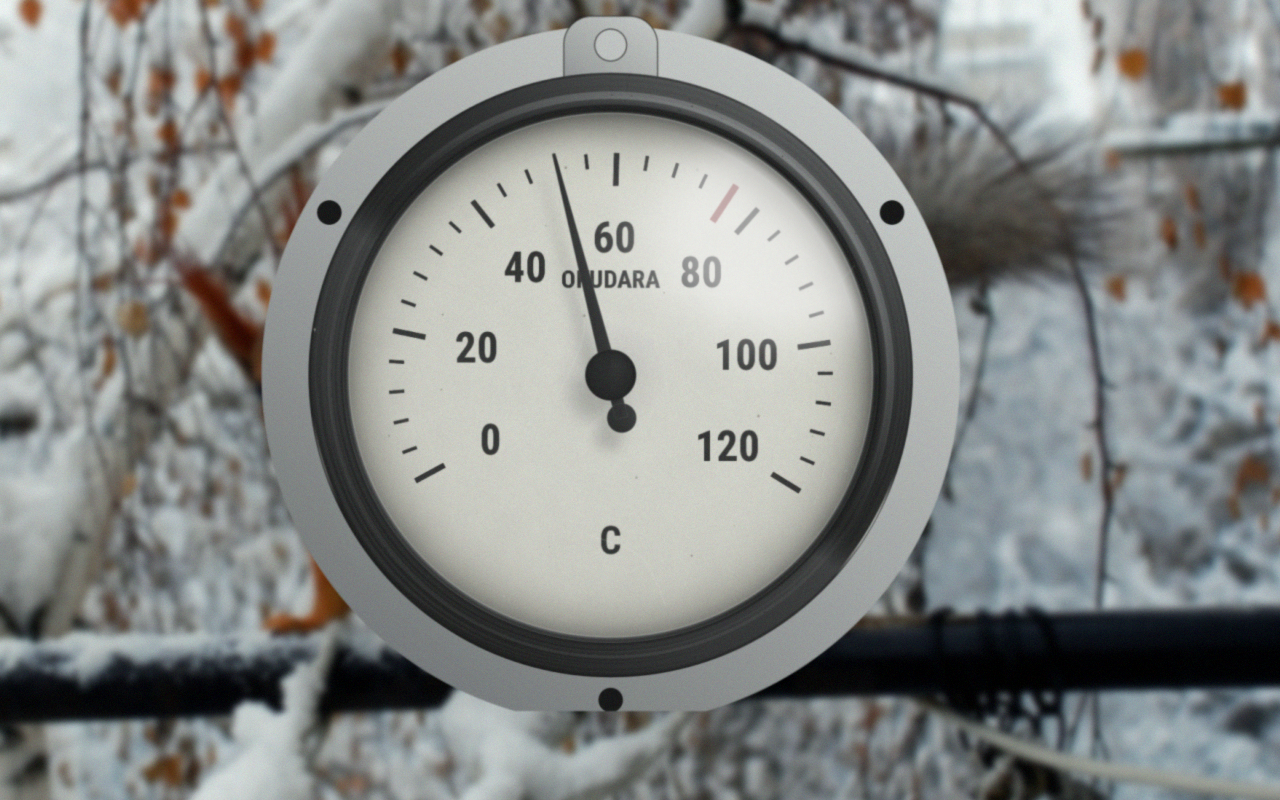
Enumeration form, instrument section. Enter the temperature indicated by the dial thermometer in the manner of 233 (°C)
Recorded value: 52 (°C)
